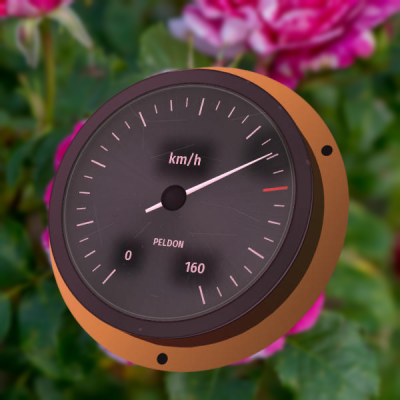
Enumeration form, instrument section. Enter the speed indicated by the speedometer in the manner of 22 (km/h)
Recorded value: 110 (km/h)
